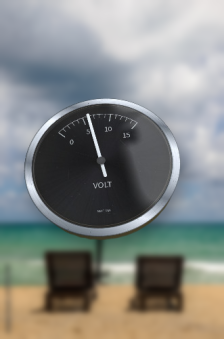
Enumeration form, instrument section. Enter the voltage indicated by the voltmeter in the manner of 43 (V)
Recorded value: 6 (V)
